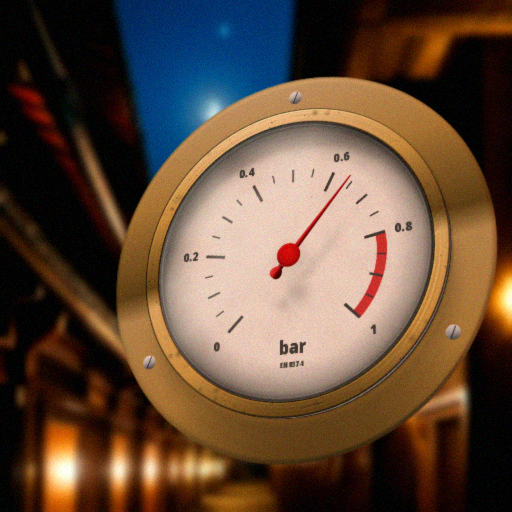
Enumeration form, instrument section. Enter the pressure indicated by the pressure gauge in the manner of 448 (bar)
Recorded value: 0.65 (bar)
